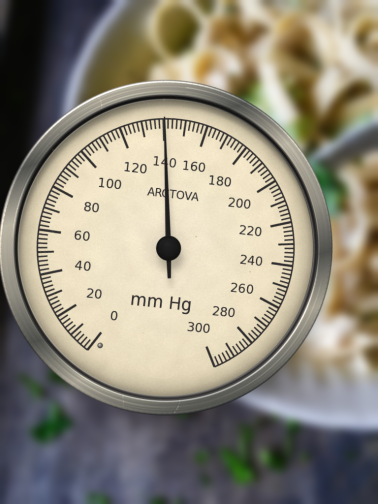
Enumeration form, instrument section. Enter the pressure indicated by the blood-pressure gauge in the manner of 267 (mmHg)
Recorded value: 140 (mmHg)
